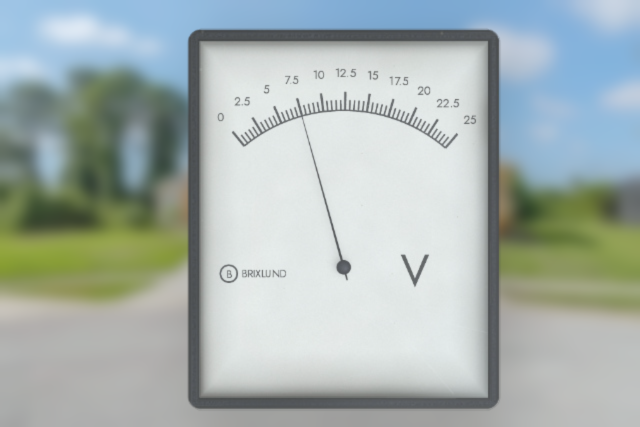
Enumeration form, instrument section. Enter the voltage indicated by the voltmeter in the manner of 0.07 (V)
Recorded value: 7.5 (V)
